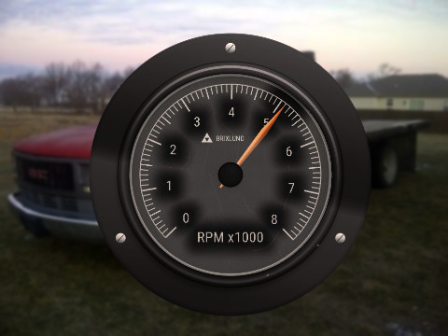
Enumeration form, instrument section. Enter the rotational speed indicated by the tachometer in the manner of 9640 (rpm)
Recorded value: 5100 (rpm)
